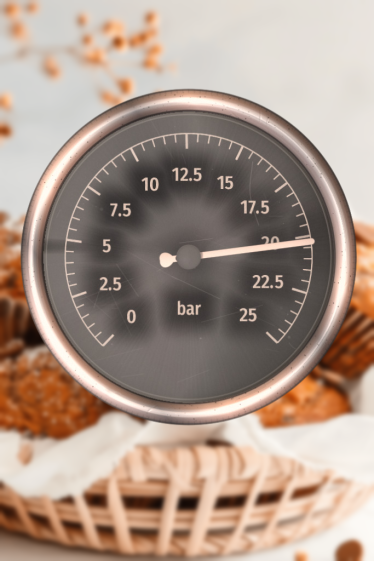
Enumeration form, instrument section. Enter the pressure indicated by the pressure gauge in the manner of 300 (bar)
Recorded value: 20.25 (bar)
